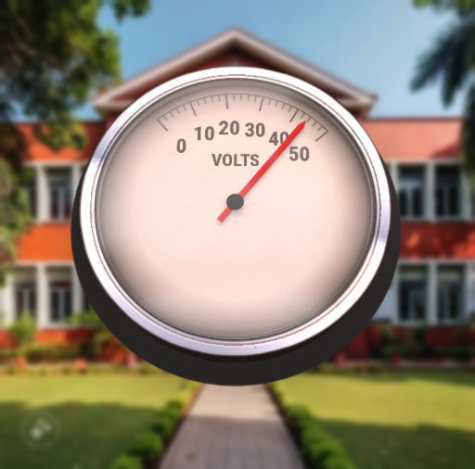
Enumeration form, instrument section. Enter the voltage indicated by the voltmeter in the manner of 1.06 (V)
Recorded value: 44 (V)
